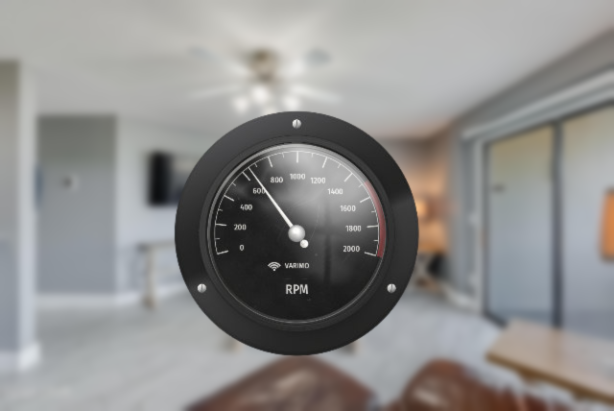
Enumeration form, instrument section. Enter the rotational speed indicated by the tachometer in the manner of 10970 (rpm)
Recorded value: 650 (rpm)
